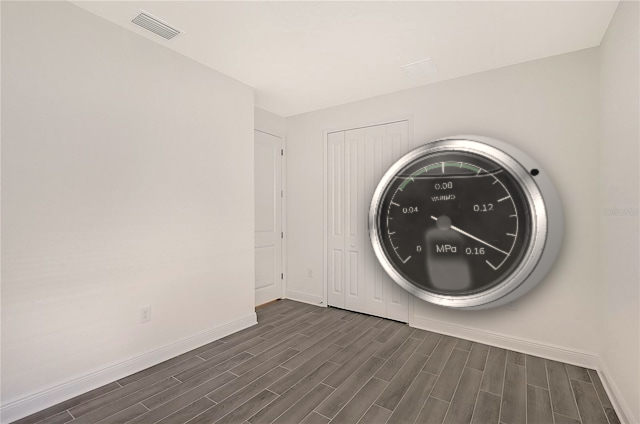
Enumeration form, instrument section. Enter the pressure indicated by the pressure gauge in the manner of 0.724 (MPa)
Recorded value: 0.15 (MPa)
